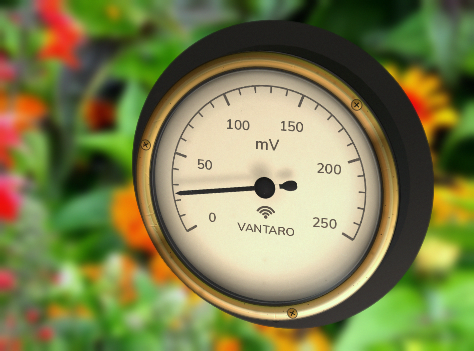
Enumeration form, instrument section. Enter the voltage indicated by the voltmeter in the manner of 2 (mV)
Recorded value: 25 (mV)
